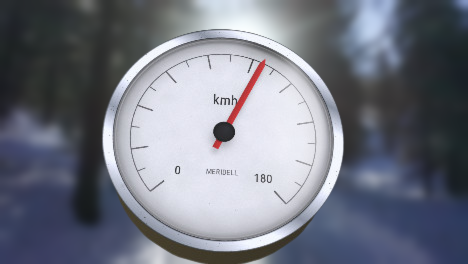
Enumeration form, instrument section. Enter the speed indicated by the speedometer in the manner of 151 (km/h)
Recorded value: 105 (km/h)
